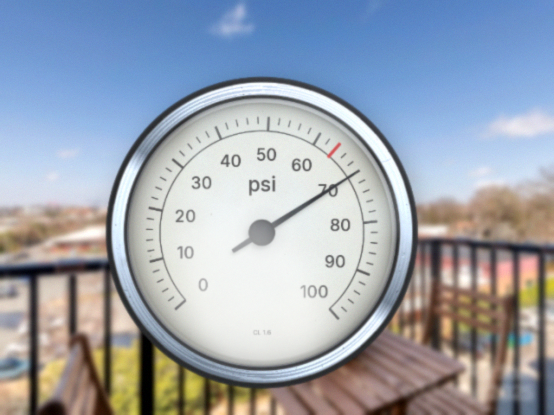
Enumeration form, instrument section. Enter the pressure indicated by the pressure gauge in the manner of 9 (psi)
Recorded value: 70 (psi)
